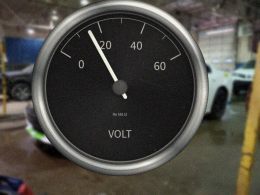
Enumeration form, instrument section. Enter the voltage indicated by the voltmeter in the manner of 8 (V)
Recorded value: 15 (V)
